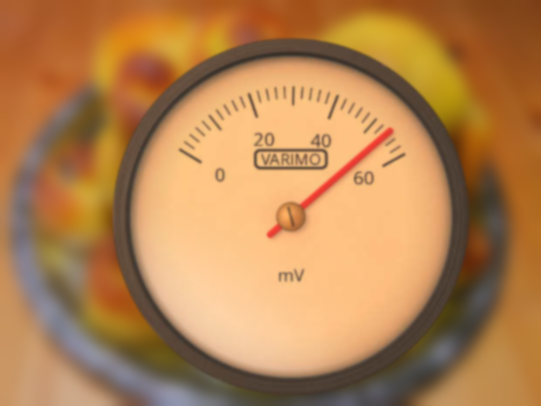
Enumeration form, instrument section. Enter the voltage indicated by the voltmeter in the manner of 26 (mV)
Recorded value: 54 (mV)
